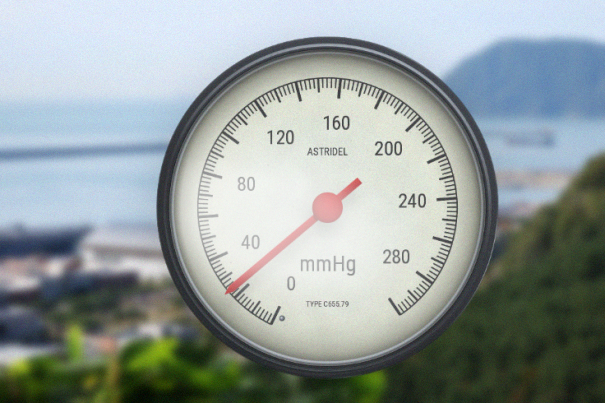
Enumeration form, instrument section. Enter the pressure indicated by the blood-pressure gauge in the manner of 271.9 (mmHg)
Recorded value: 24 (mmHg)
